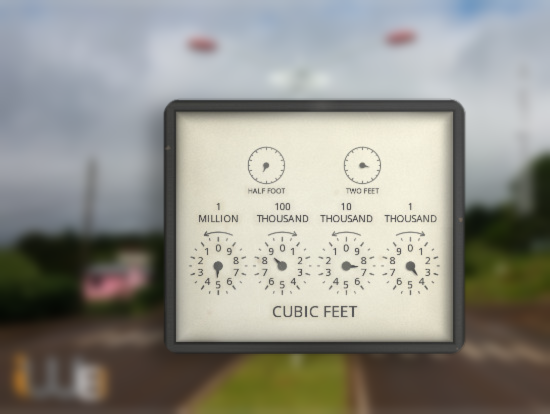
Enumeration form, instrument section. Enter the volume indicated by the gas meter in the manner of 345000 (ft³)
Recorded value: 487400 (ft³)
